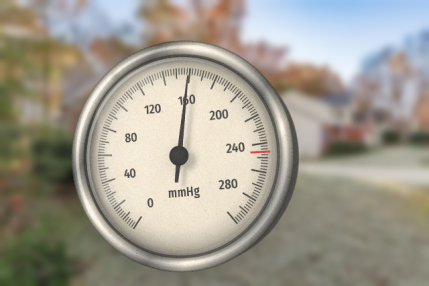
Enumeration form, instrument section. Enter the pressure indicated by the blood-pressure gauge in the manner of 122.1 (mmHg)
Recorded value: 160 (mmHg)
